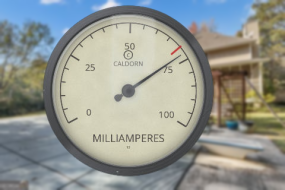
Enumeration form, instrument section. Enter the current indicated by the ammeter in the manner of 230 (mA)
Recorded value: 72.5 (mA)
